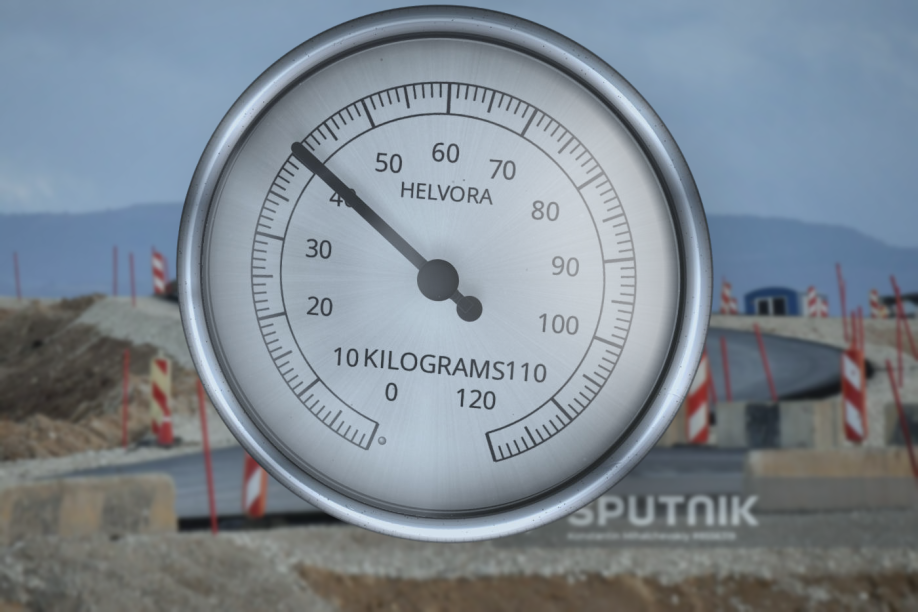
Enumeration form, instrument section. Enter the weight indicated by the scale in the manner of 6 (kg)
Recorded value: 41 (kg)
